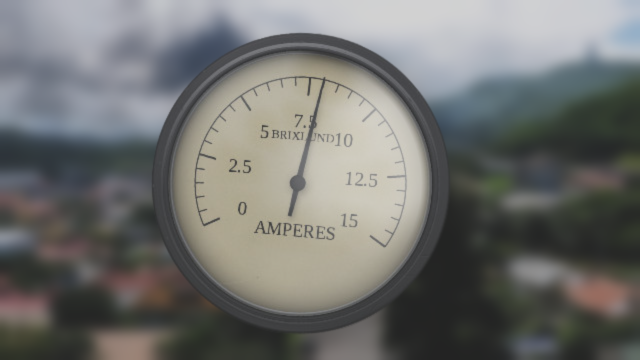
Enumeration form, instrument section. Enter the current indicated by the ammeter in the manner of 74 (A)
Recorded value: 8 (A)
